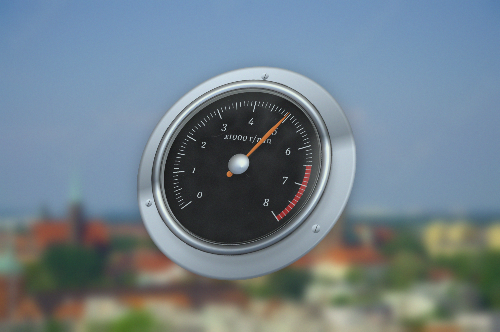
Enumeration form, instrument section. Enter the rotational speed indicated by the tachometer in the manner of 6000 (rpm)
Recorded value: 5000 (rpm)
